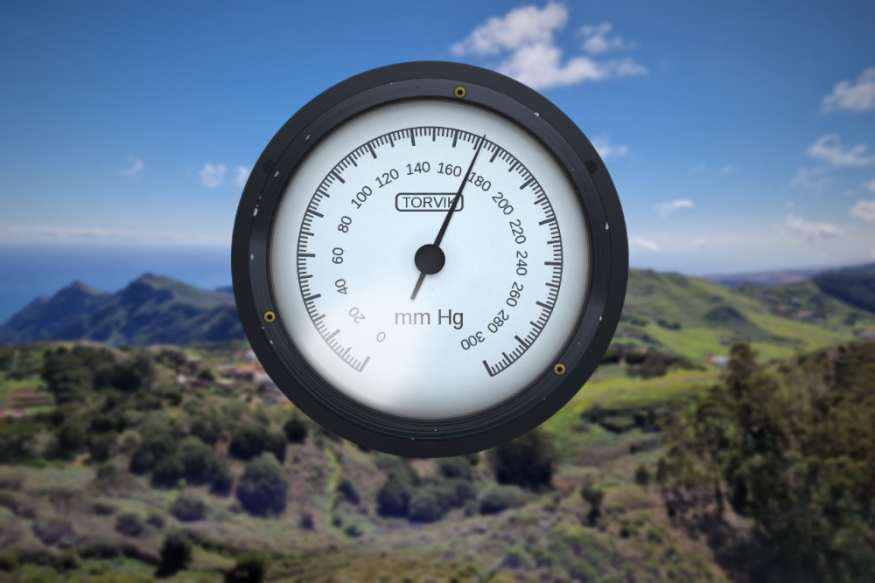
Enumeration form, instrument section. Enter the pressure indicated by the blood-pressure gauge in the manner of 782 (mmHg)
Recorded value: 172 (mmHg)
